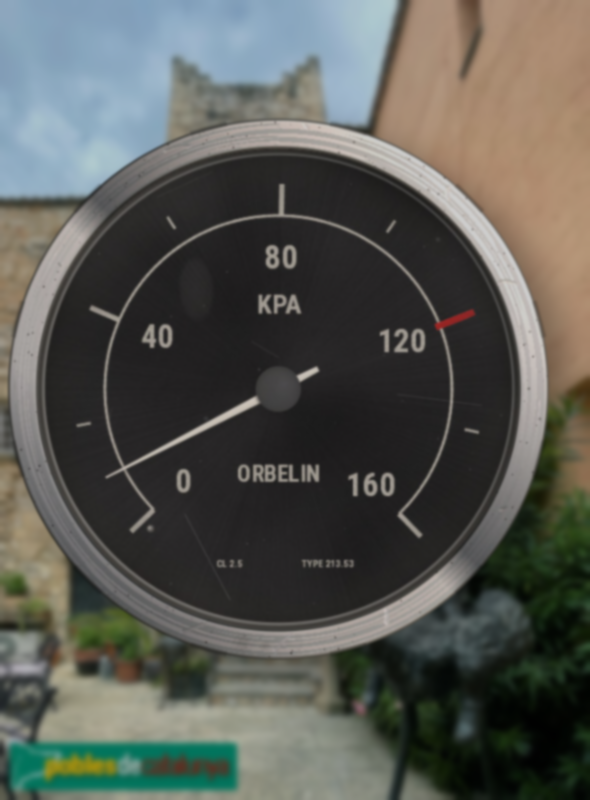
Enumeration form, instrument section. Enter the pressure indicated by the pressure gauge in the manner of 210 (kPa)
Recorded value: 10 (kPa)
